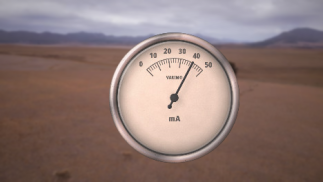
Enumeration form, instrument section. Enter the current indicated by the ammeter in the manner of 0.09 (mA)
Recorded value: 40 (mA)
